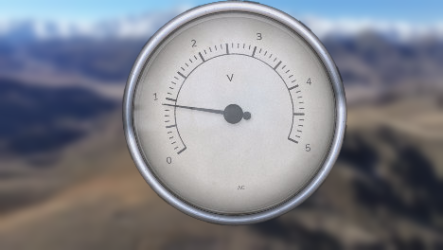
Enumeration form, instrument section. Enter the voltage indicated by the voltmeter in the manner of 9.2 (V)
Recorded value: 0.9 (V)
